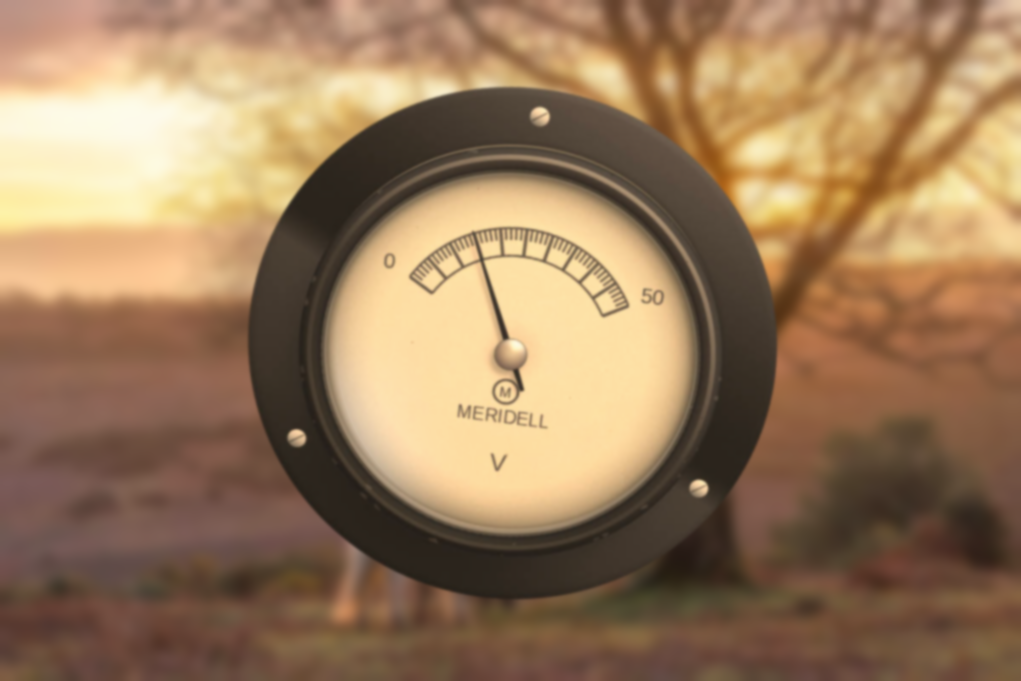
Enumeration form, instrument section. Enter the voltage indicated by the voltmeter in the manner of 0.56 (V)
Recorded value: 15 (V)
